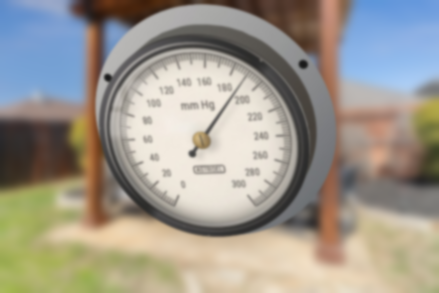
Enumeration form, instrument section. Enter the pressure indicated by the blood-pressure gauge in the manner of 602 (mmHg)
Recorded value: 190 (mmHg)
